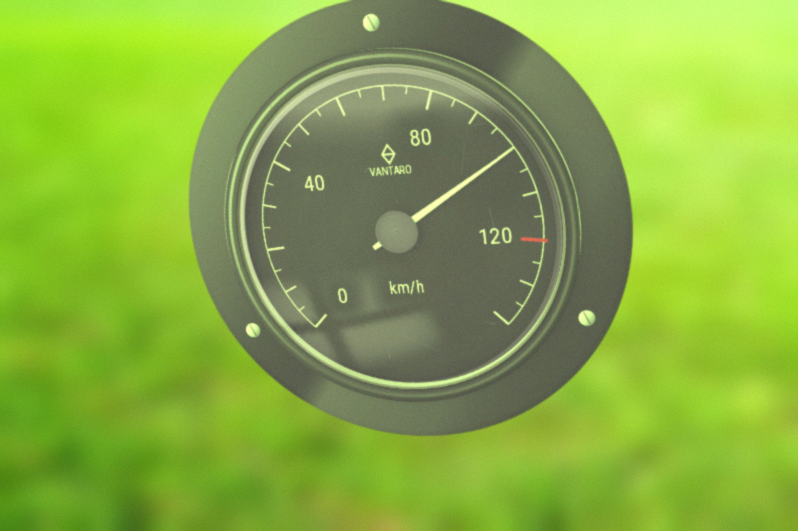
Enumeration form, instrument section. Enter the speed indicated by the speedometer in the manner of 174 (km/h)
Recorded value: 100 (km/h)
